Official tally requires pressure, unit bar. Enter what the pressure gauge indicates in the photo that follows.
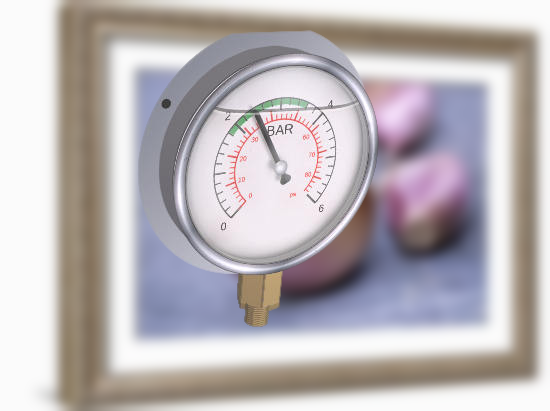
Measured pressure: 2.4 bar
